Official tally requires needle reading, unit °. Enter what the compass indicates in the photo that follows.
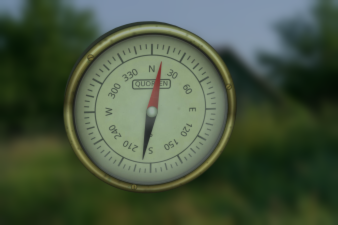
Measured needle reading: 10 °
